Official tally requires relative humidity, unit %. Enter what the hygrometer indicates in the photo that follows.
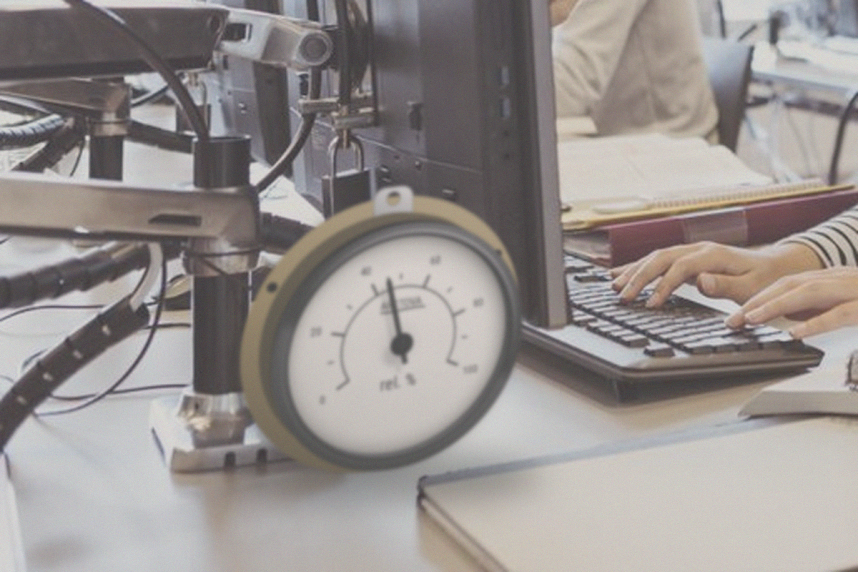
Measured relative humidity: 45 %
